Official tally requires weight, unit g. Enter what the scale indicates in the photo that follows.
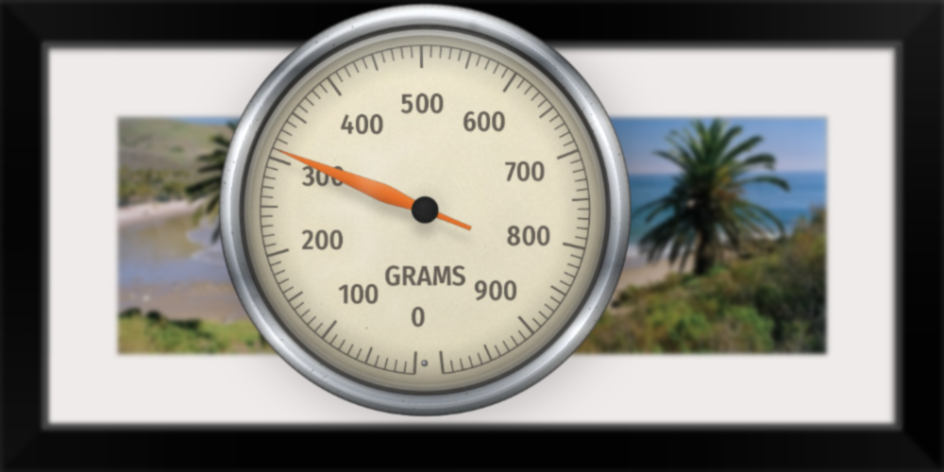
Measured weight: 310 g
